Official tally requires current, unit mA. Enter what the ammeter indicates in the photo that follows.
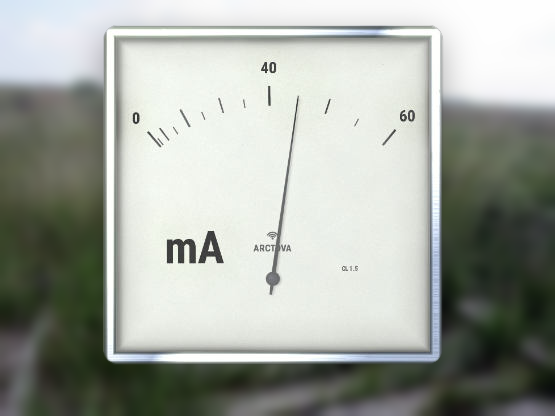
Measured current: 45 mA
